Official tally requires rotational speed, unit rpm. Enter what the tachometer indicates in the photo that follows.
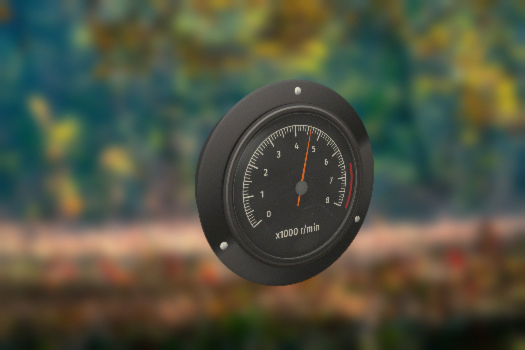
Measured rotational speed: 4500 rpm
